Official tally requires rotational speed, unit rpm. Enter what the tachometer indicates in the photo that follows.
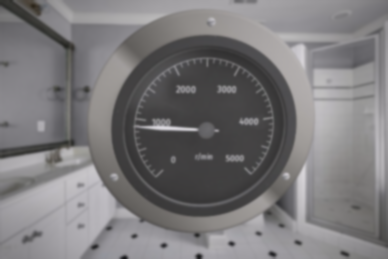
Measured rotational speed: 900 rpm
